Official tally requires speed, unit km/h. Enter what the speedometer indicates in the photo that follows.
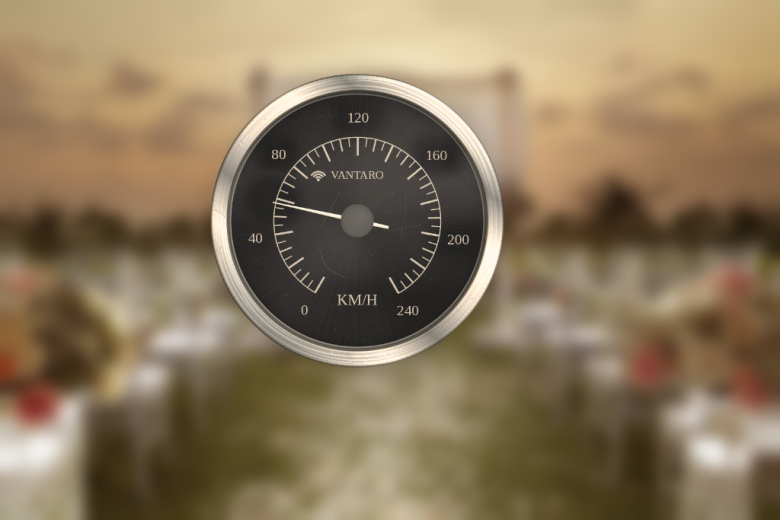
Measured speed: 57.5 km/h
